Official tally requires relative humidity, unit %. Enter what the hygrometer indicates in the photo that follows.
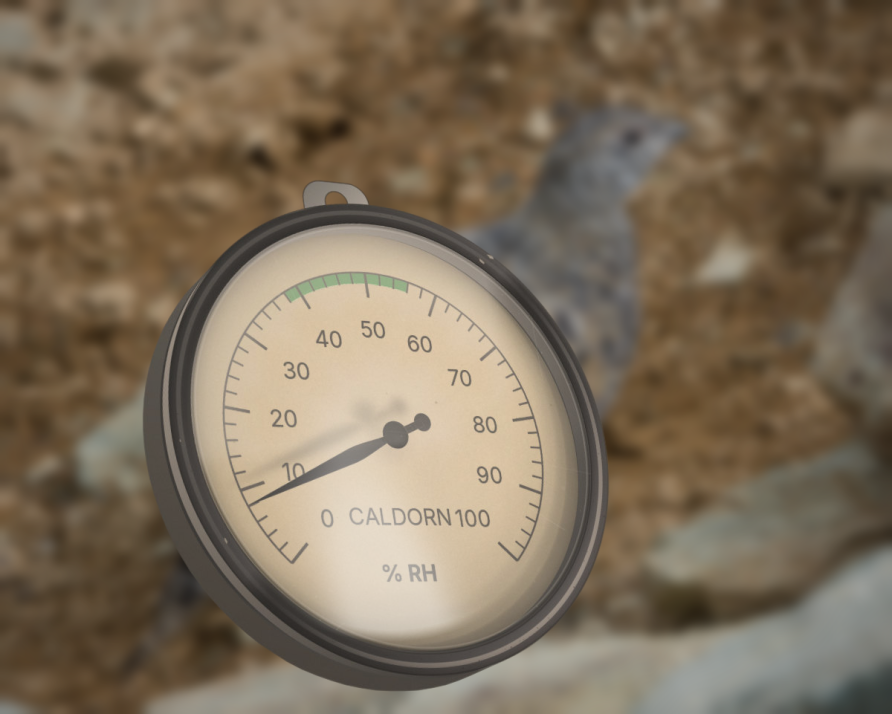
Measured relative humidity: 8 %
